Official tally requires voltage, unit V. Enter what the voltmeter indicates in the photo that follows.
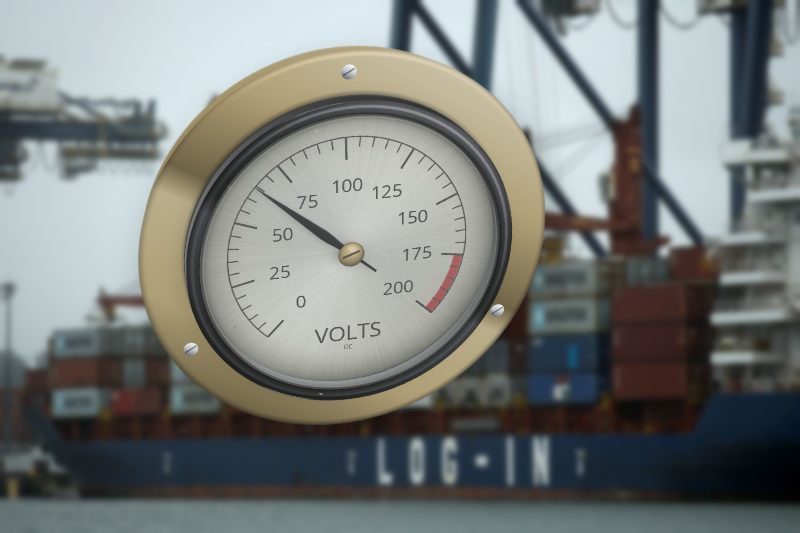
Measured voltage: 65 V
